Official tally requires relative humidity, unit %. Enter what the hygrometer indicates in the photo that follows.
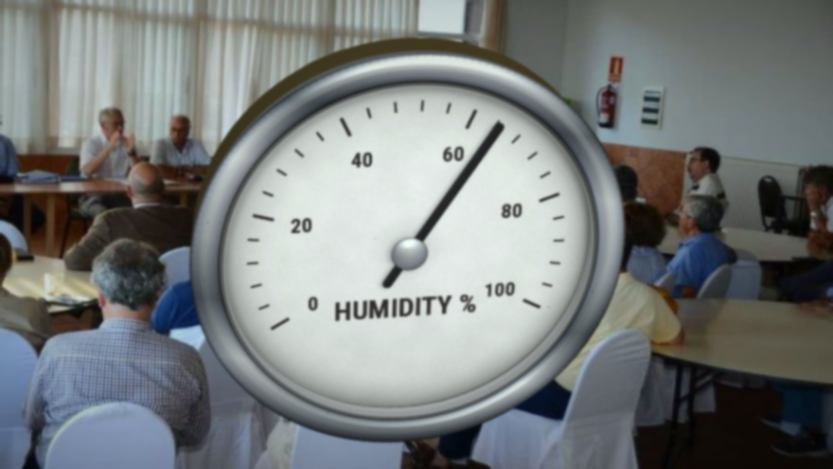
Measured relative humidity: 64 %
